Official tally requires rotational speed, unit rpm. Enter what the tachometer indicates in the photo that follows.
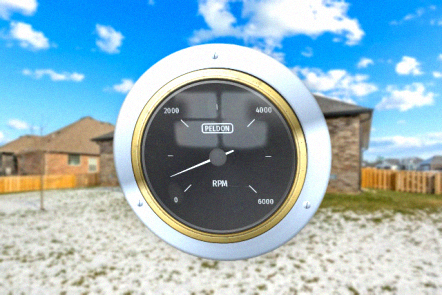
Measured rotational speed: 500 rpm
